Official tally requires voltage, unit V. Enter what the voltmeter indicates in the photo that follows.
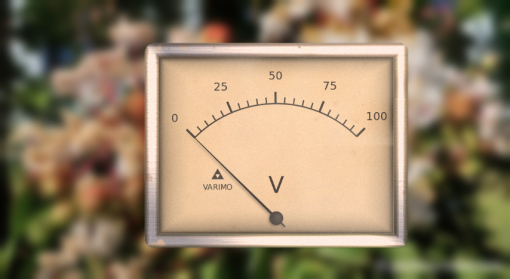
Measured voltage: 0 V
